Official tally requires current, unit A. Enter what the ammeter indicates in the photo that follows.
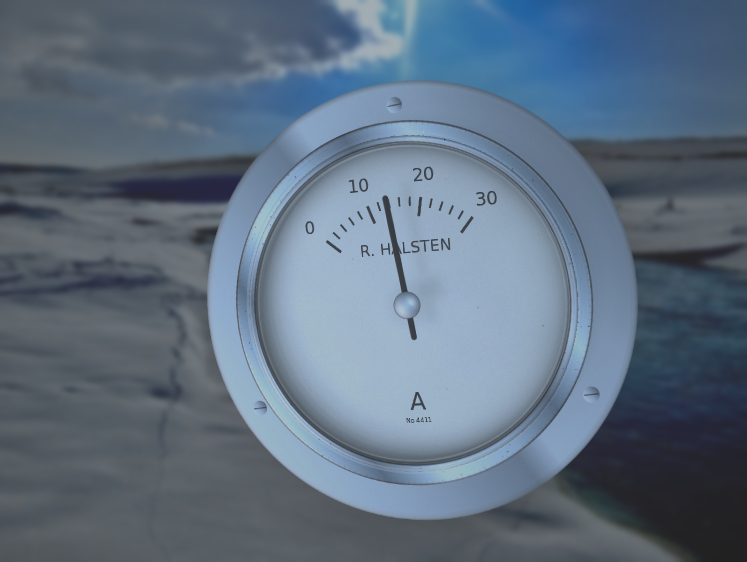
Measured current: 14 A
